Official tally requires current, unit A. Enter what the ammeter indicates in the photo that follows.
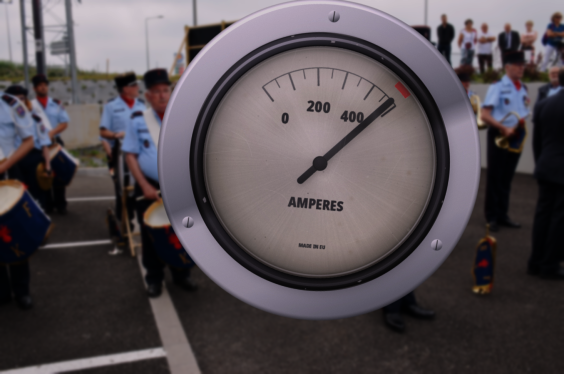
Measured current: 475 A
